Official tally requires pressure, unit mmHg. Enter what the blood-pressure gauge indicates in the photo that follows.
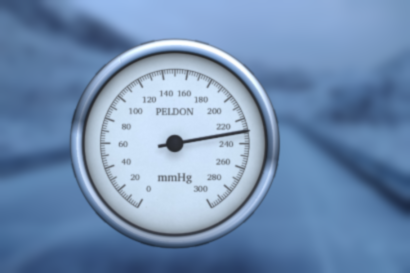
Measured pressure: 230 mmHg
